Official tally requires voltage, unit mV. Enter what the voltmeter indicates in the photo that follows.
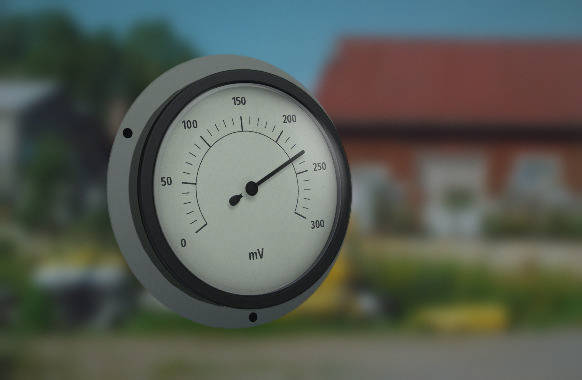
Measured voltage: 230 mV
